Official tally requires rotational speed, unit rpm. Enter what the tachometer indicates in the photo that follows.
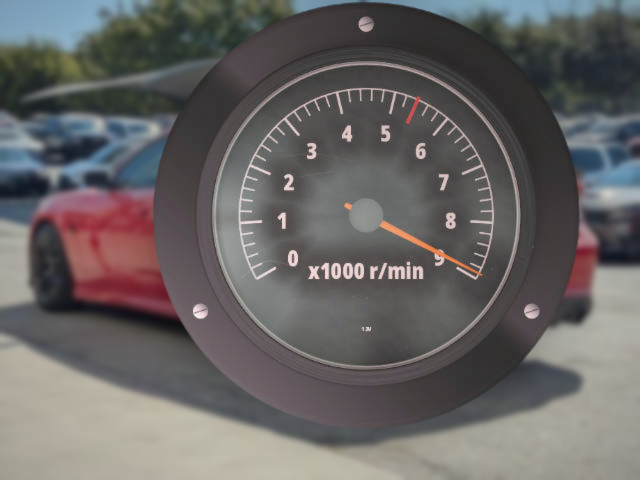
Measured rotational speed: 8900 rpm
